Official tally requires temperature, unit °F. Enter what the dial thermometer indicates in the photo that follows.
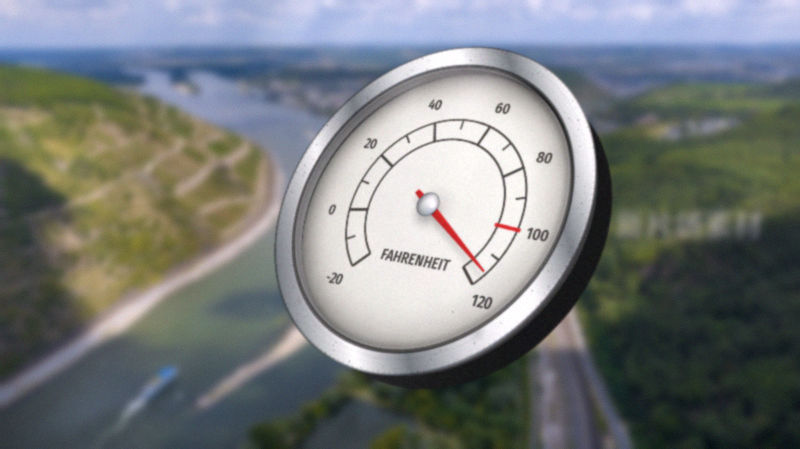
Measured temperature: 115 °F
